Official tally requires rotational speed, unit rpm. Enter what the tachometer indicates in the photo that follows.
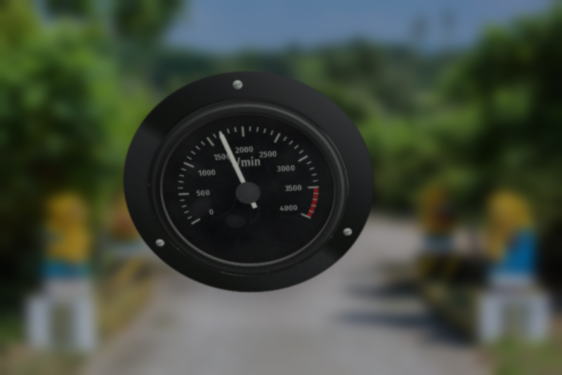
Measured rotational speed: 1700 rpm
